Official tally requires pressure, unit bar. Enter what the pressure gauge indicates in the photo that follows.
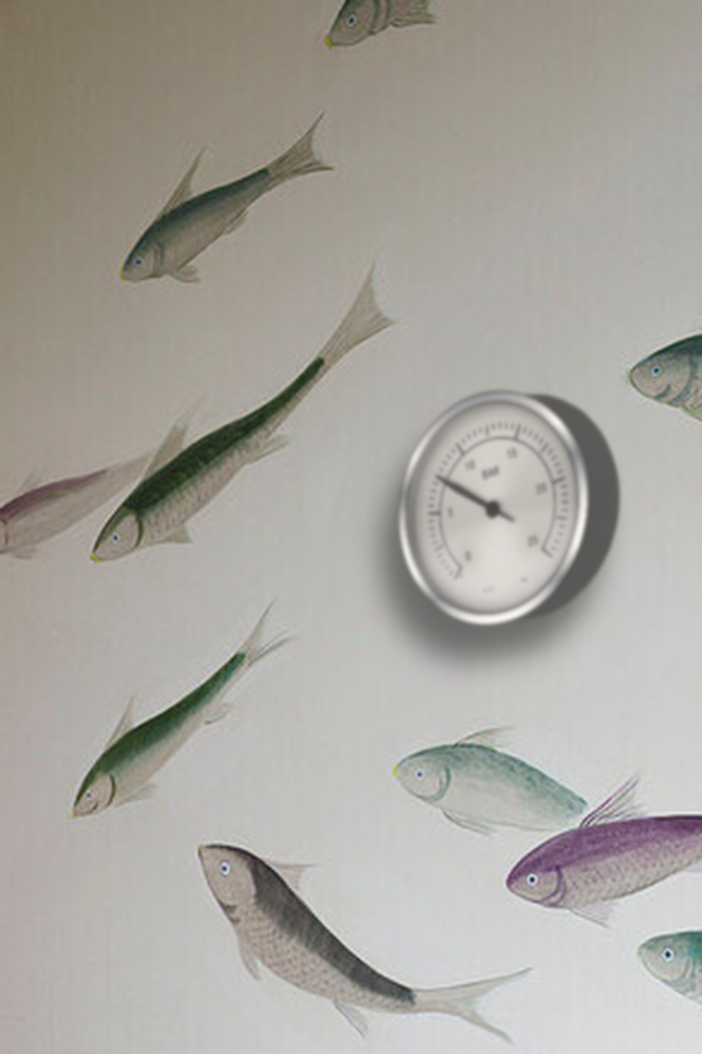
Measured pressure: 7.5 bar
